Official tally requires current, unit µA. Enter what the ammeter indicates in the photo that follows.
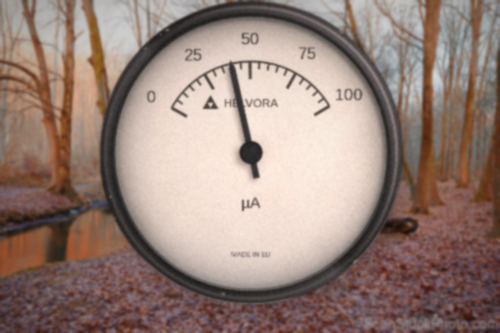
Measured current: 40 µA
